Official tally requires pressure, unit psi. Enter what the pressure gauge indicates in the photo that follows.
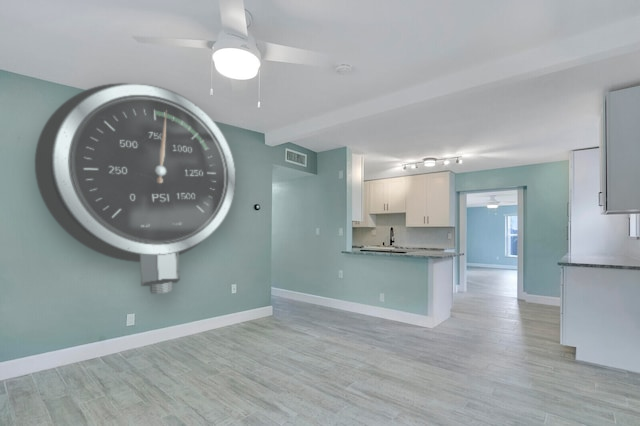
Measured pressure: 800 psi
